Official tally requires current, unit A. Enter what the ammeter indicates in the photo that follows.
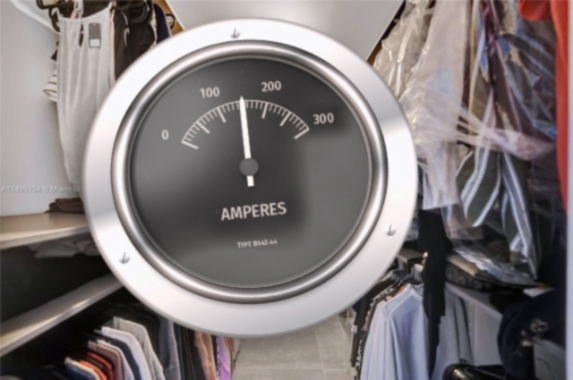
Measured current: 150 A
